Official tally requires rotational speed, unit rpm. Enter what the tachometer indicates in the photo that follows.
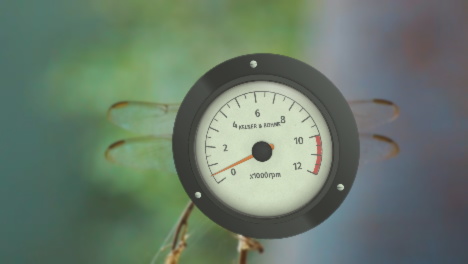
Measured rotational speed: 500 rpm
